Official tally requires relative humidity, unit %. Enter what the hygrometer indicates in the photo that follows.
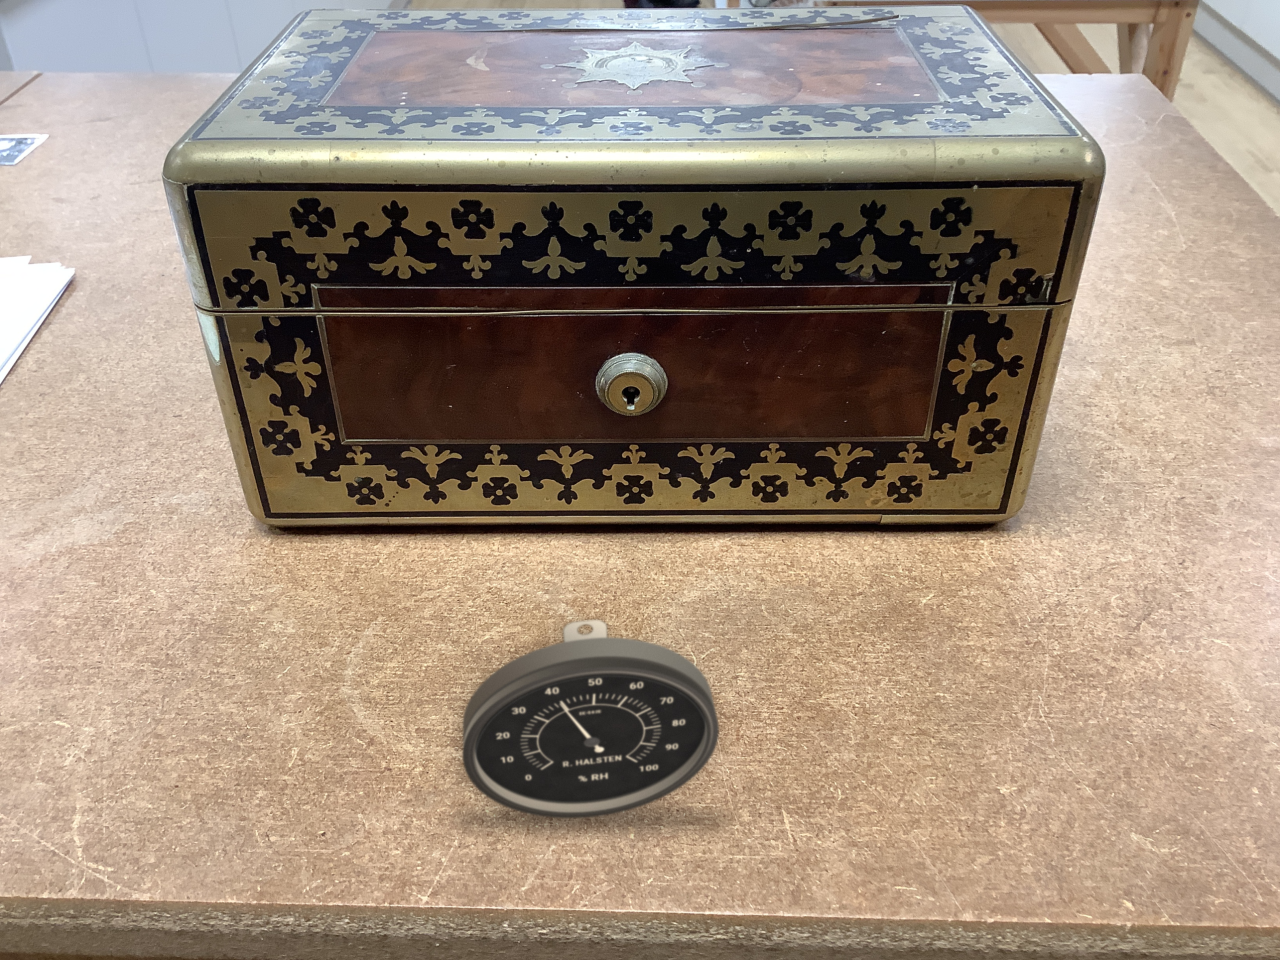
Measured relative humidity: 40 %
